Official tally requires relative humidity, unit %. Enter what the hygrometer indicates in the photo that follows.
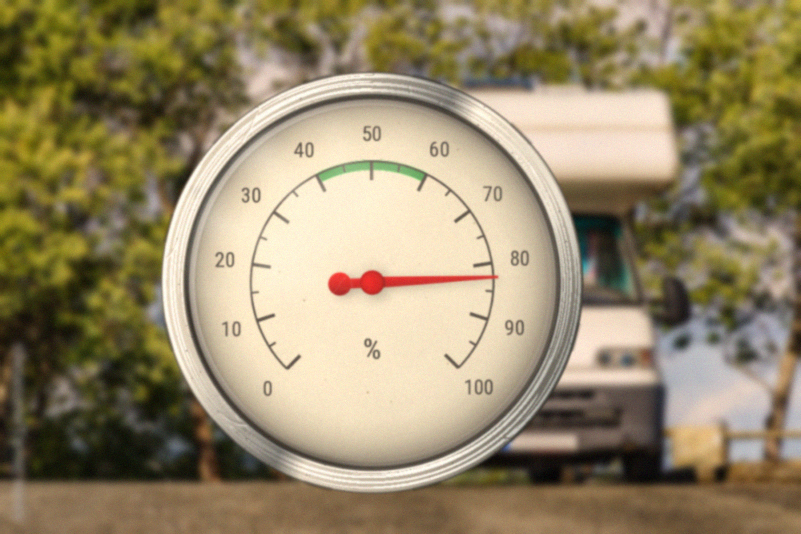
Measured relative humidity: 82.5 %
